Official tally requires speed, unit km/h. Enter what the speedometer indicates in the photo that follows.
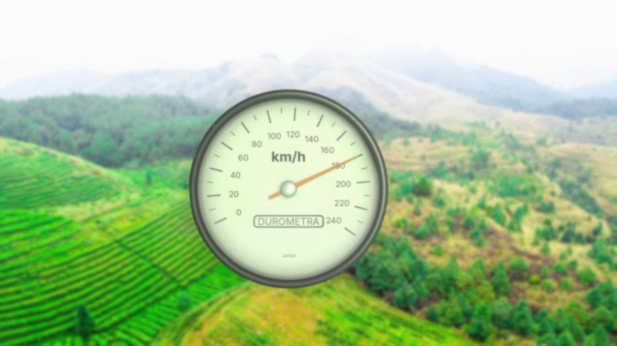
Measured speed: 180 km/h
